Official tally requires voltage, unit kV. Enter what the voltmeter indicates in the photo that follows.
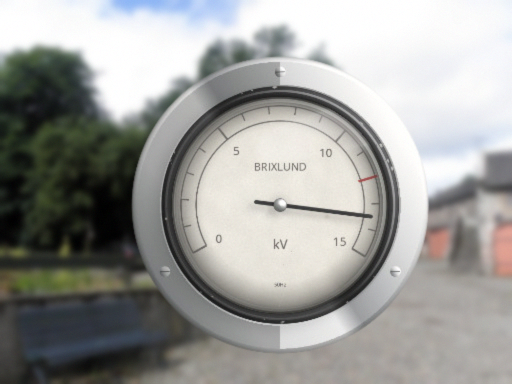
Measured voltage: 13.5 kV
